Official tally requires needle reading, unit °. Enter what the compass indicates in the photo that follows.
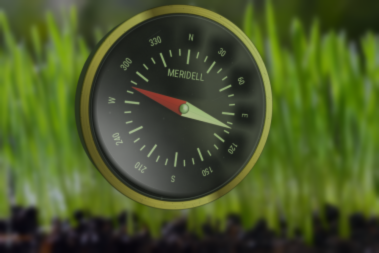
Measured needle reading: 285 °
